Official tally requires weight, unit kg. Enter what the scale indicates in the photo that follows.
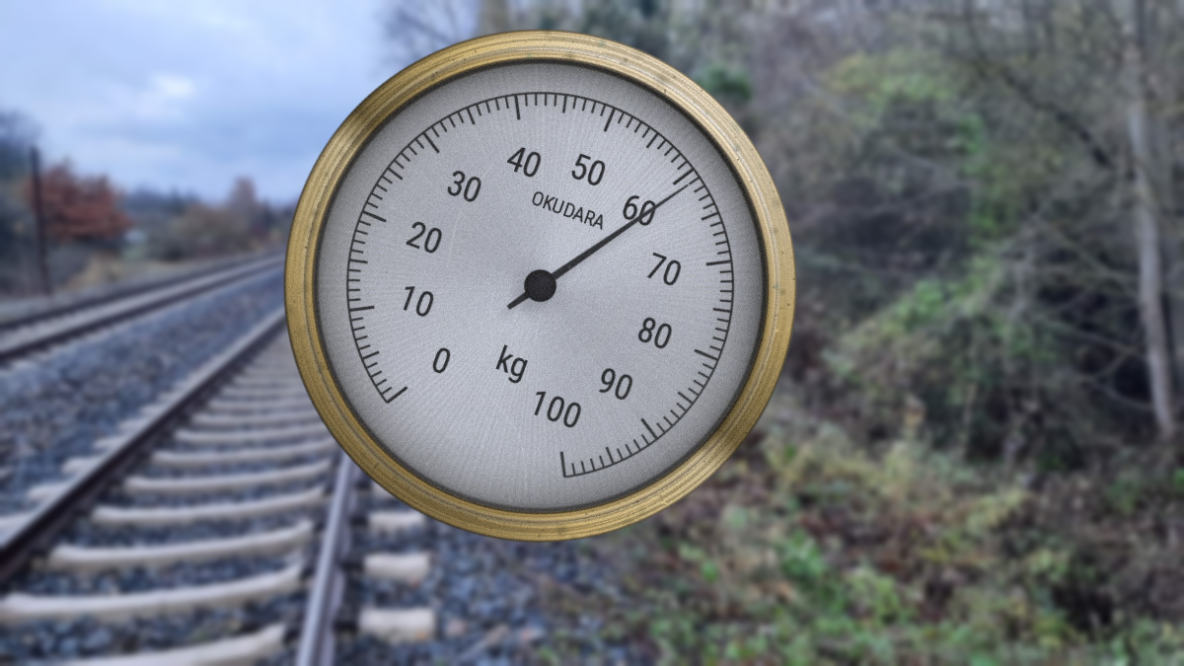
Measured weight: 61 kg
